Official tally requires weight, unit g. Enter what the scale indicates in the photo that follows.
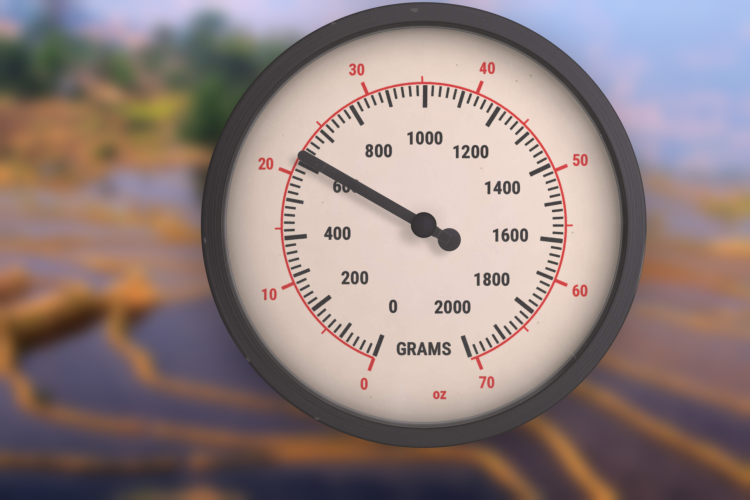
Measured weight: 620 g
